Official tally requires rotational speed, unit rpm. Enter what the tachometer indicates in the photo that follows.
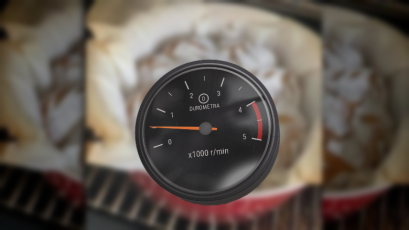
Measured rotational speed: 500 rpm
